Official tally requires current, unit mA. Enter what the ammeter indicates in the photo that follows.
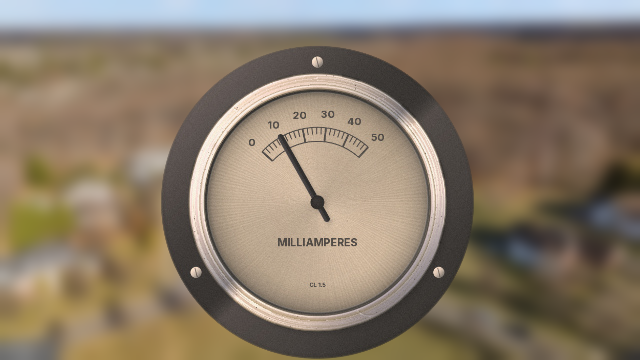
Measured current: 10 mA
